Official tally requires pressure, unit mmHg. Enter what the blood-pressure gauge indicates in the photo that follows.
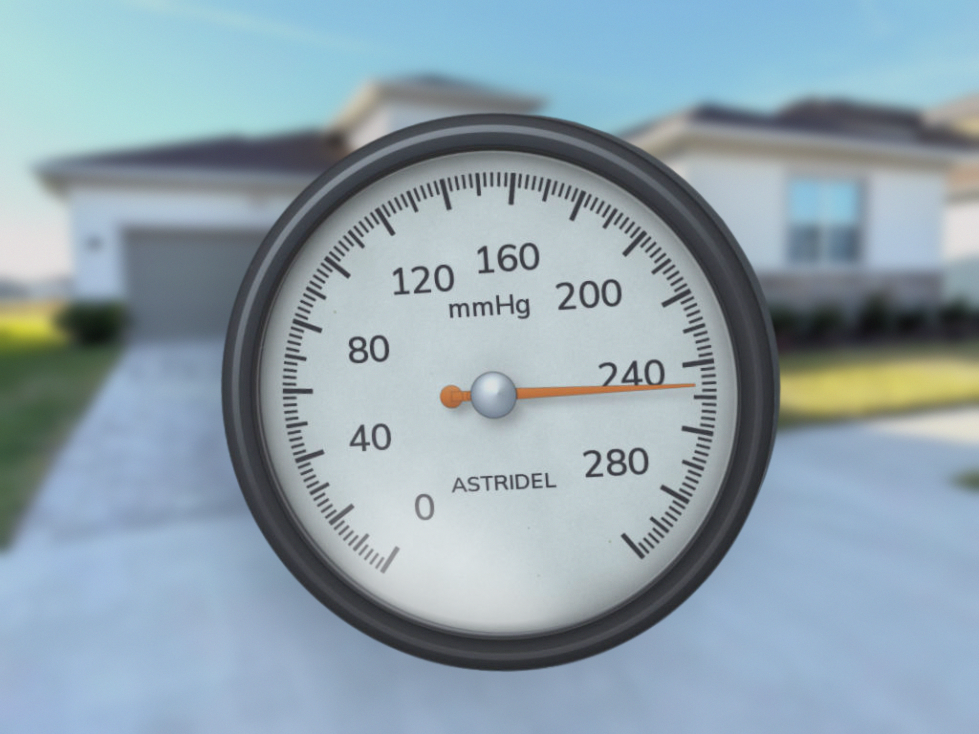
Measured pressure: 246 mmHg
